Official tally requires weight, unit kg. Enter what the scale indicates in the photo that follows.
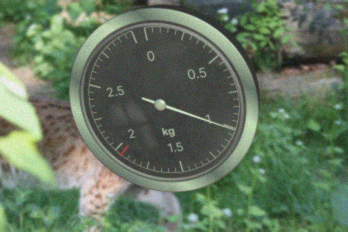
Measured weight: 1 kg
